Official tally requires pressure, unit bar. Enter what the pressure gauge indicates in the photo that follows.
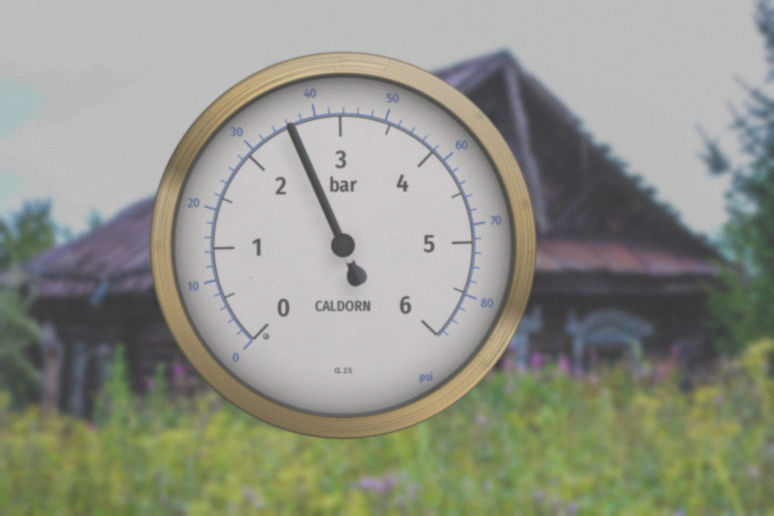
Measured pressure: 2.5 bar
